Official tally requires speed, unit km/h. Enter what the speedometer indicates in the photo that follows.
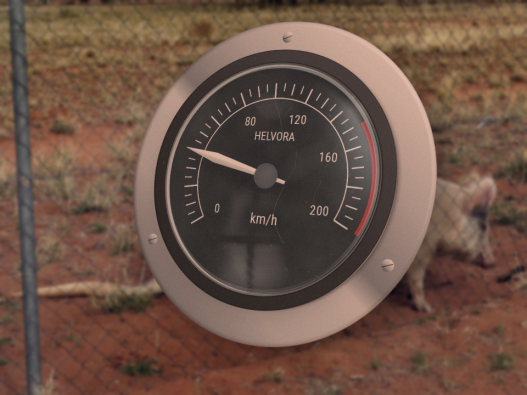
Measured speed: 40 km/h
